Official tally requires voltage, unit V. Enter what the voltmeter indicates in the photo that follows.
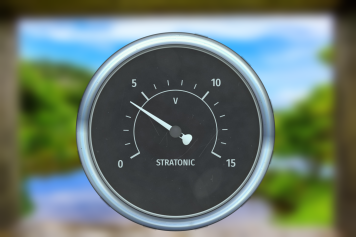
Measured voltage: 4 V
